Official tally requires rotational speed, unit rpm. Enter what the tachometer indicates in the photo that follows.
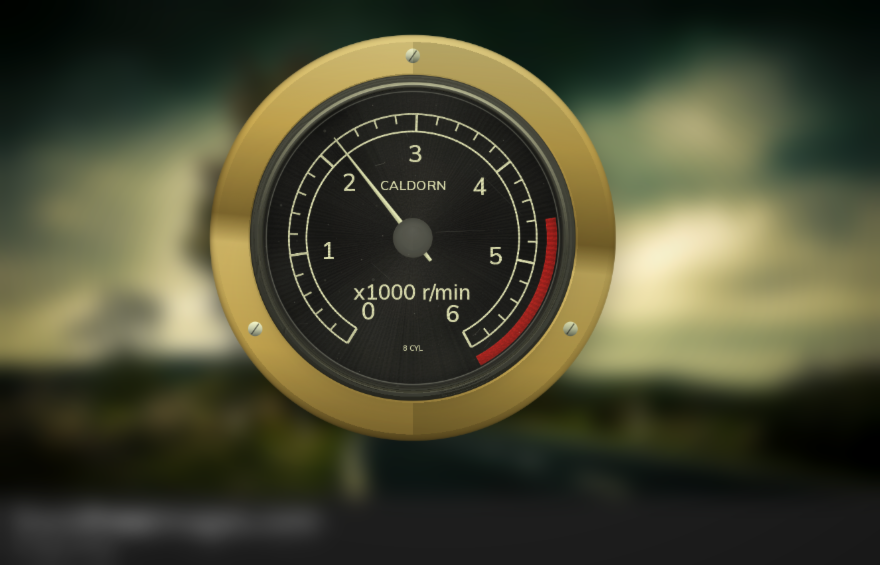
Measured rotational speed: 2200 rpm
